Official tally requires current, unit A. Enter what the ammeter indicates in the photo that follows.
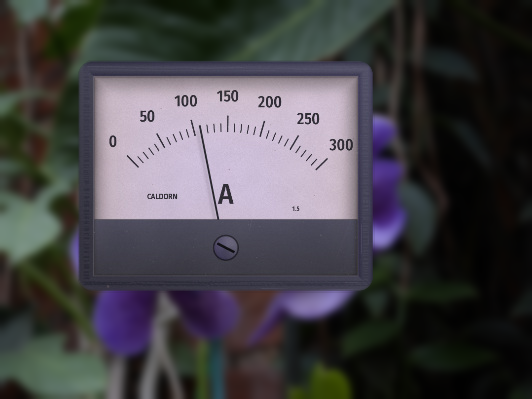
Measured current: 110 A
